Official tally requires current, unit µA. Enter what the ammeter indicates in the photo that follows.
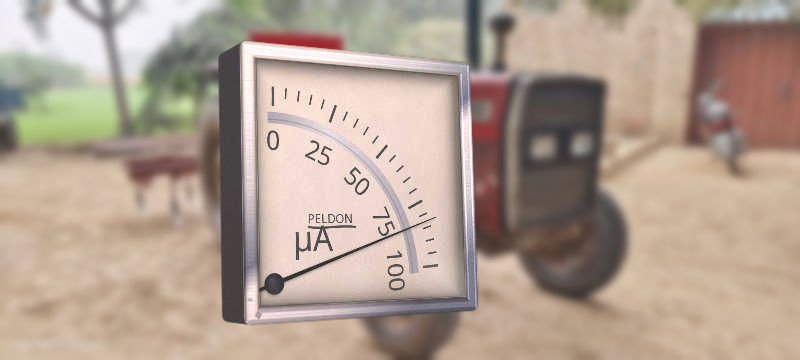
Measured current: 82.5 µA
